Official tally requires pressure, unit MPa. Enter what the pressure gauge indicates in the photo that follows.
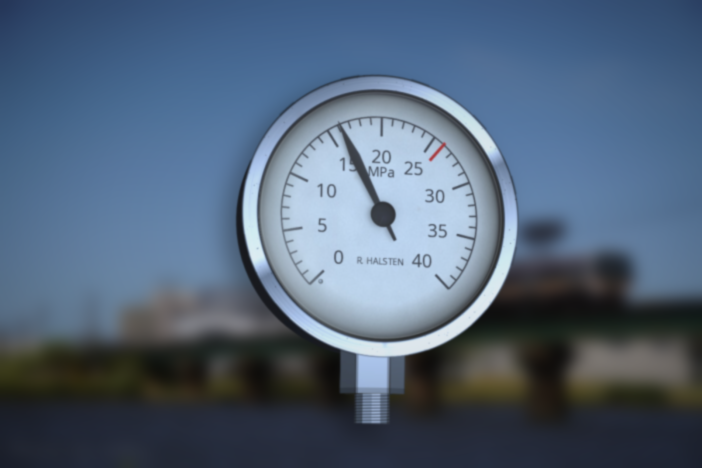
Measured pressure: 16 MPa
